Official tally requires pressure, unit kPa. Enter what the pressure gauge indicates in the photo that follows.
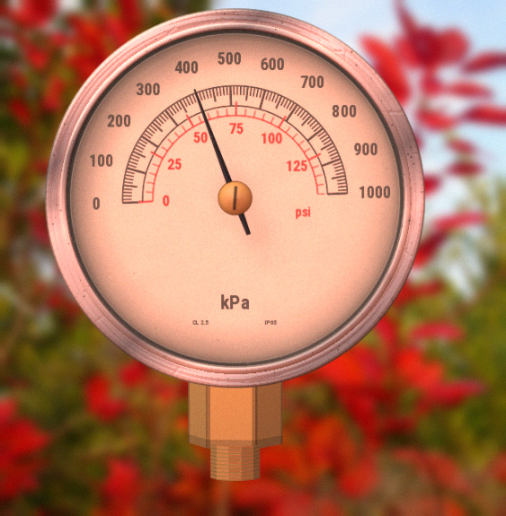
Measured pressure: 400 kPa
